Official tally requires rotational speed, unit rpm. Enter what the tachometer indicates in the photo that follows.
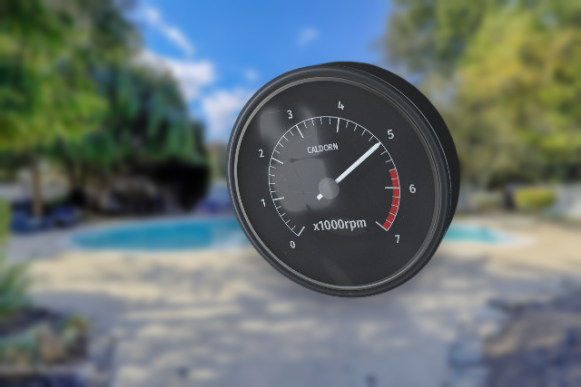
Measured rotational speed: 5000 rpm
